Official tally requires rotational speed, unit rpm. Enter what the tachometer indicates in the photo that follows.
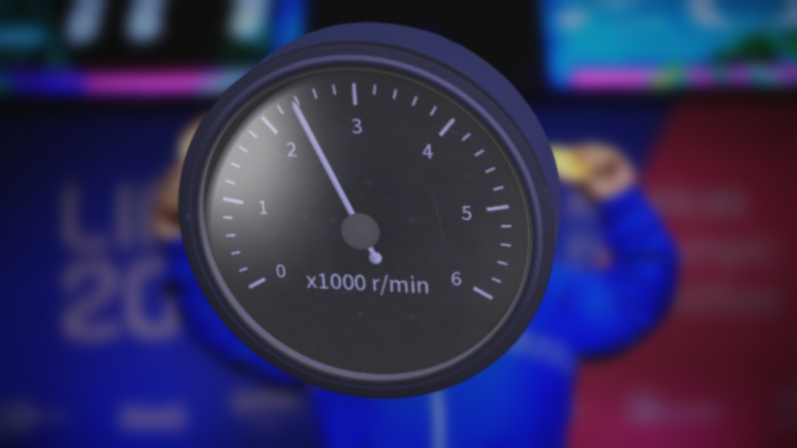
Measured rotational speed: 2400 rpm
